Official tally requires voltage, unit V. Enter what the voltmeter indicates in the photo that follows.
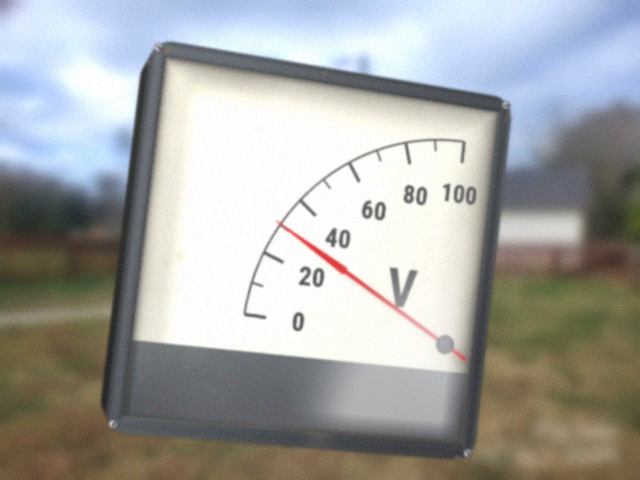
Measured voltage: 30 V
